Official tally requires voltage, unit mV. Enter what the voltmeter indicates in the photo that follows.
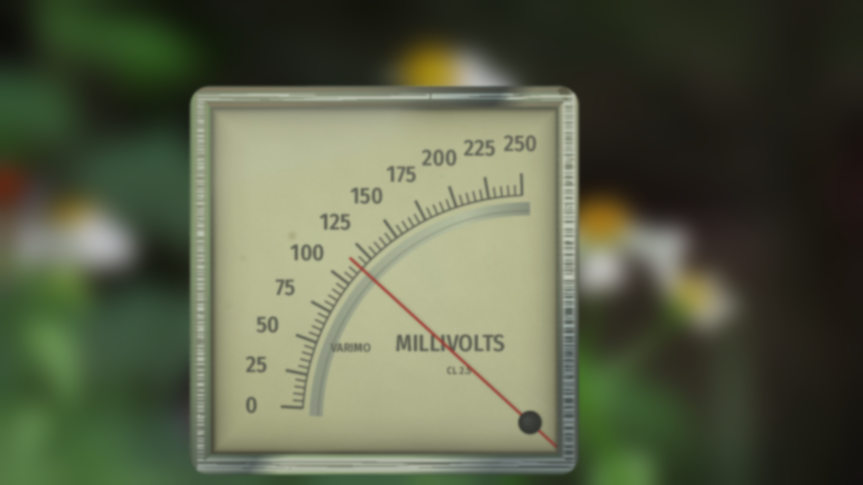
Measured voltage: 115 mV
